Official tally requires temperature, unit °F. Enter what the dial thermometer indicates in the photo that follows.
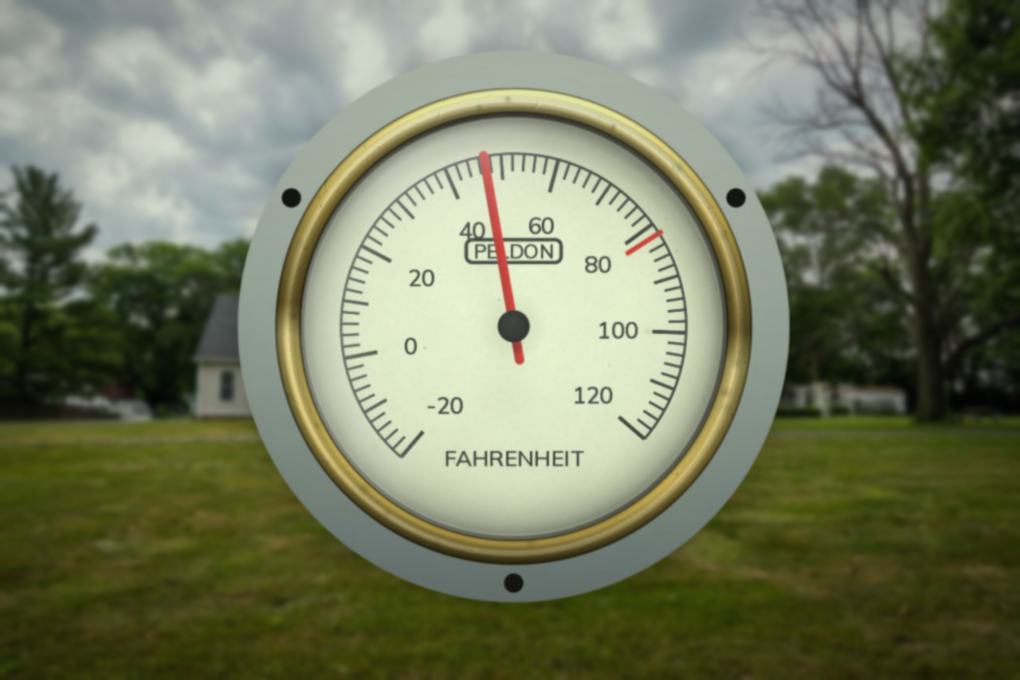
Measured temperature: 47 °F
